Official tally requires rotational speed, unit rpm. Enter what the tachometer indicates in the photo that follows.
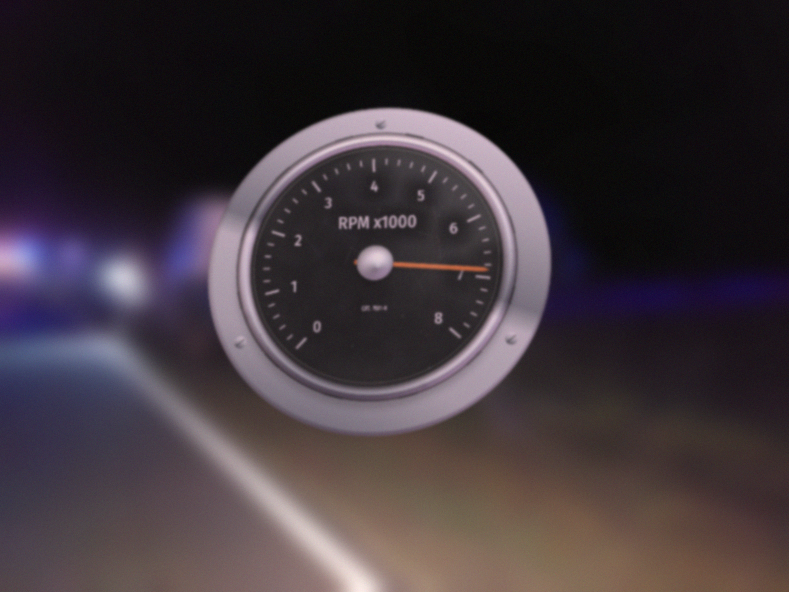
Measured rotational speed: 6900 rpm
